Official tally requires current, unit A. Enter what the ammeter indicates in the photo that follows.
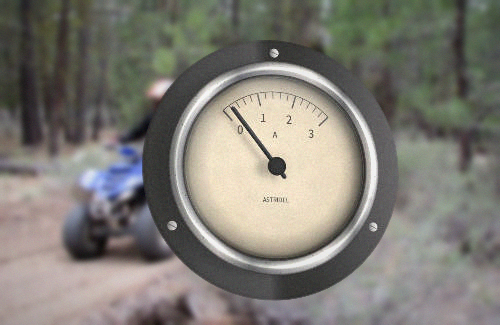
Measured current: 0.2 A
